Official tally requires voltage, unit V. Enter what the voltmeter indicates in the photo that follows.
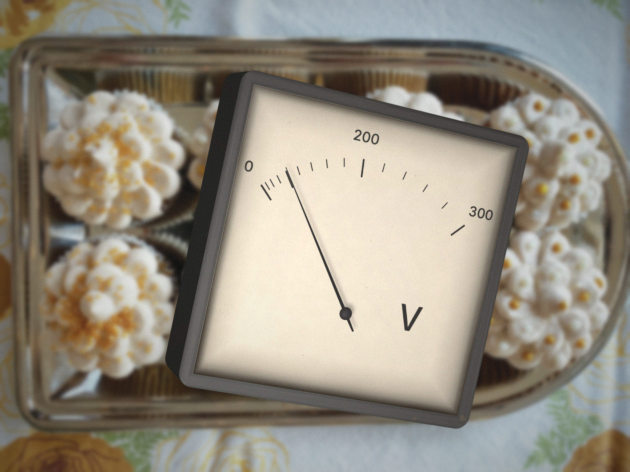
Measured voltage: 100 V
